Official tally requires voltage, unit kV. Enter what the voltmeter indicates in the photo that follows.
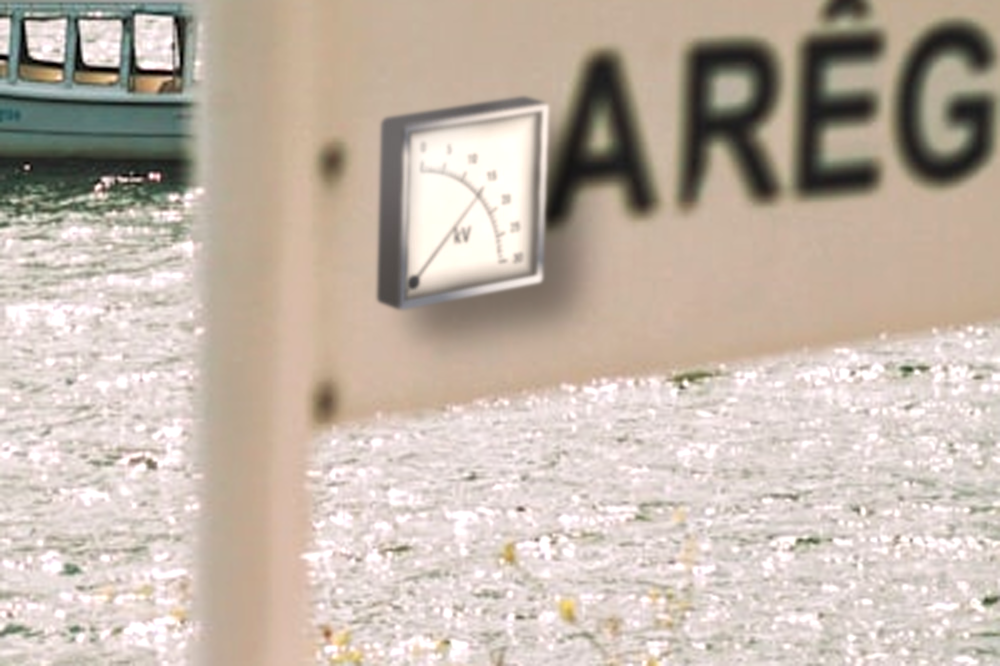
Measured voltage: 15 kV
